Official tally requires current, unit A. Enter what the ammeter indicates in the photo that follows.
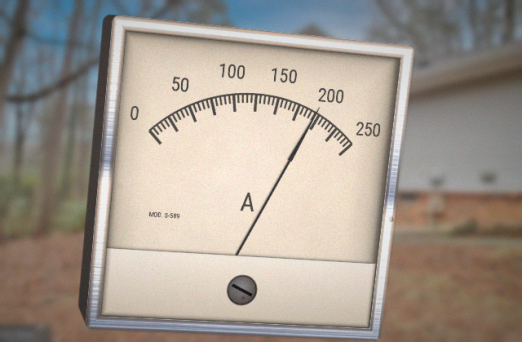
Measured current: 195 A
